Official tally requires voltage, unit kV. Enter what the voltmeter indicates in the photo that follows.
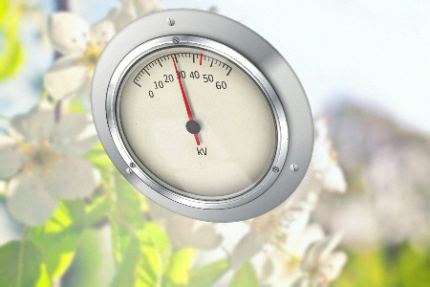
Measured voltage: 30 kV
